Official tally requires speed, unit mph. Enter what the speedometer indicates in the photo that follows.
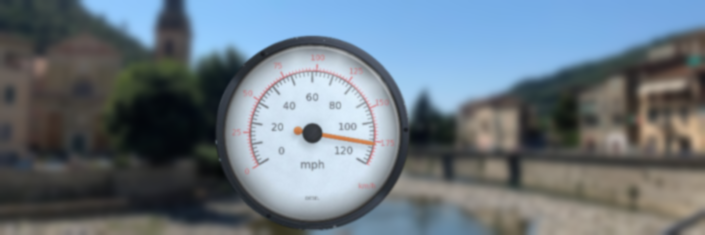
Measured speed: 110 mph
